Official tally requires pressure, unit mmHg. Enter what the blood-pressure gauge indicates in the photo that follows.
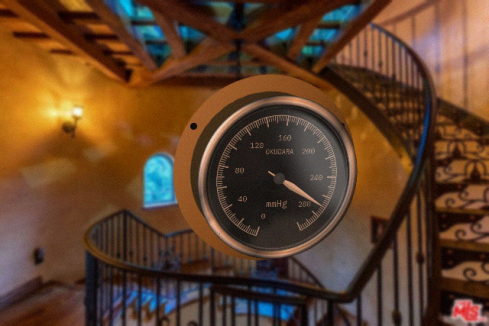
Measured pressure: 270 mmHg
